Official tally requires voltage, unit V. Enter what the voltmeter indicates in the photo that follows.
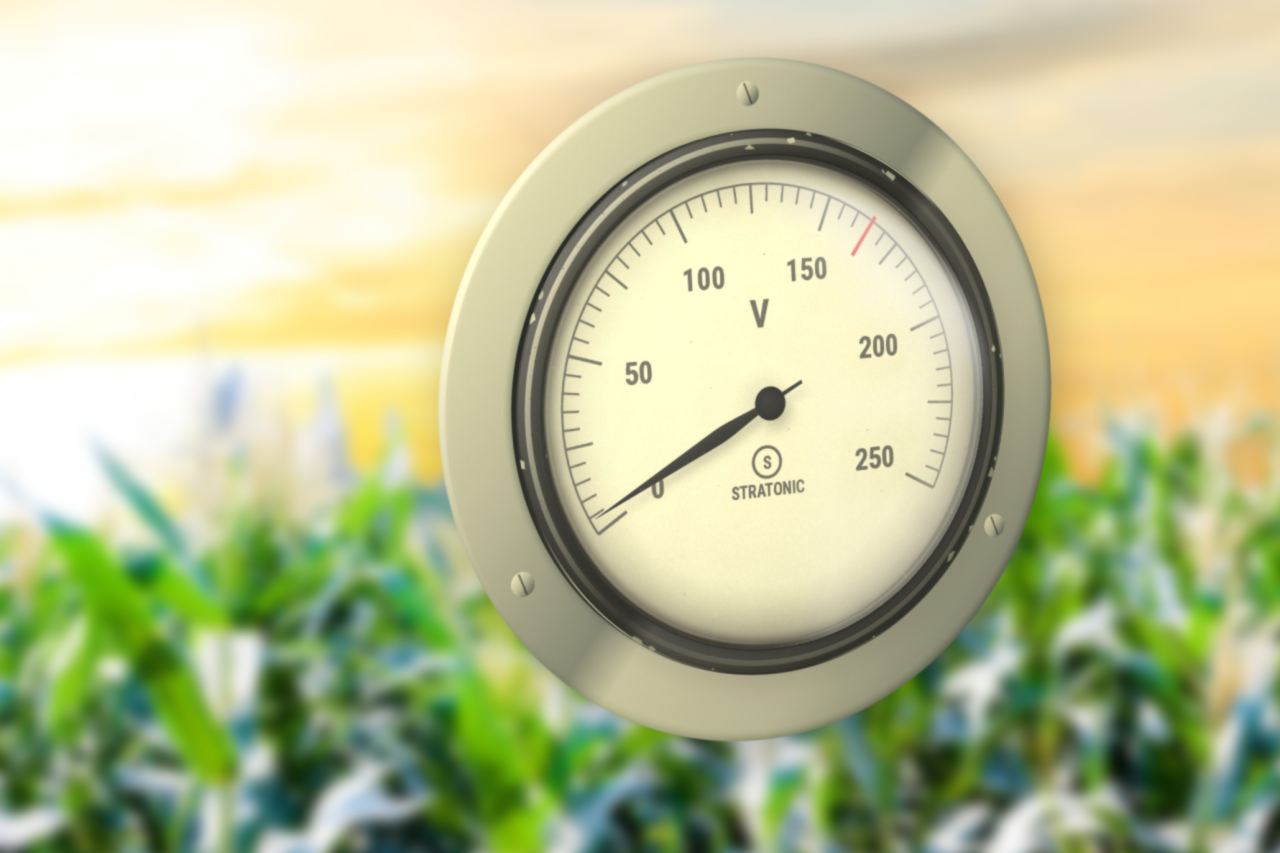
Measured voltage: 5 V
